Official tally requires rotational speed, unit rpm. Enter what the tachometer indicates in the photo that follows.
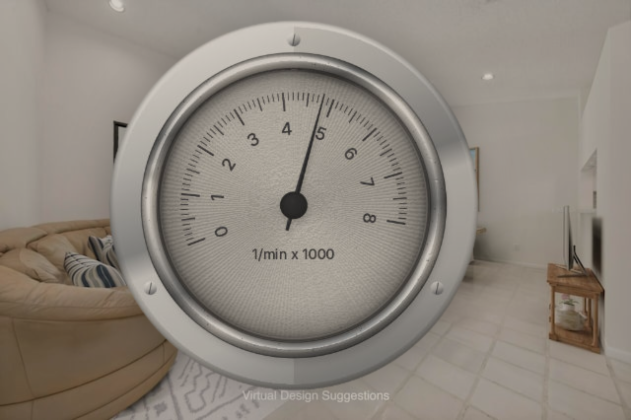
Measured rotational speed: 4800 rpm
